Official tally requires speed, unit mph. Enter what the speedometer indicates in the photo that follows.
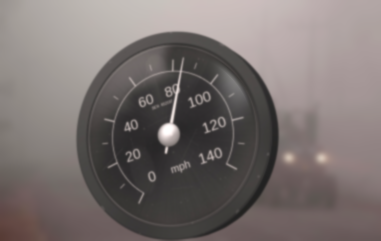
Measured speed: 85 mph
